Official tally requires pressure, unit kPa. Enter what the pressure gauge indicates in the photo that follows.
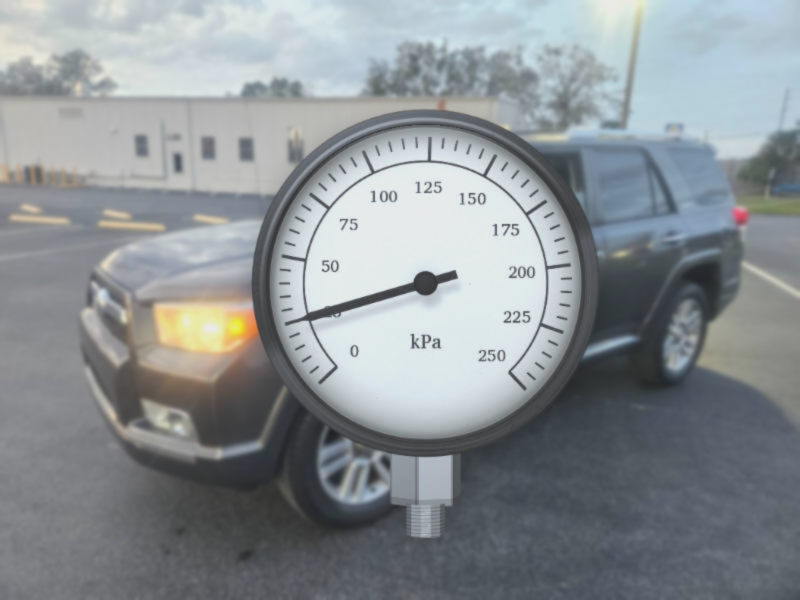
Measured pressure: 25 kPa
